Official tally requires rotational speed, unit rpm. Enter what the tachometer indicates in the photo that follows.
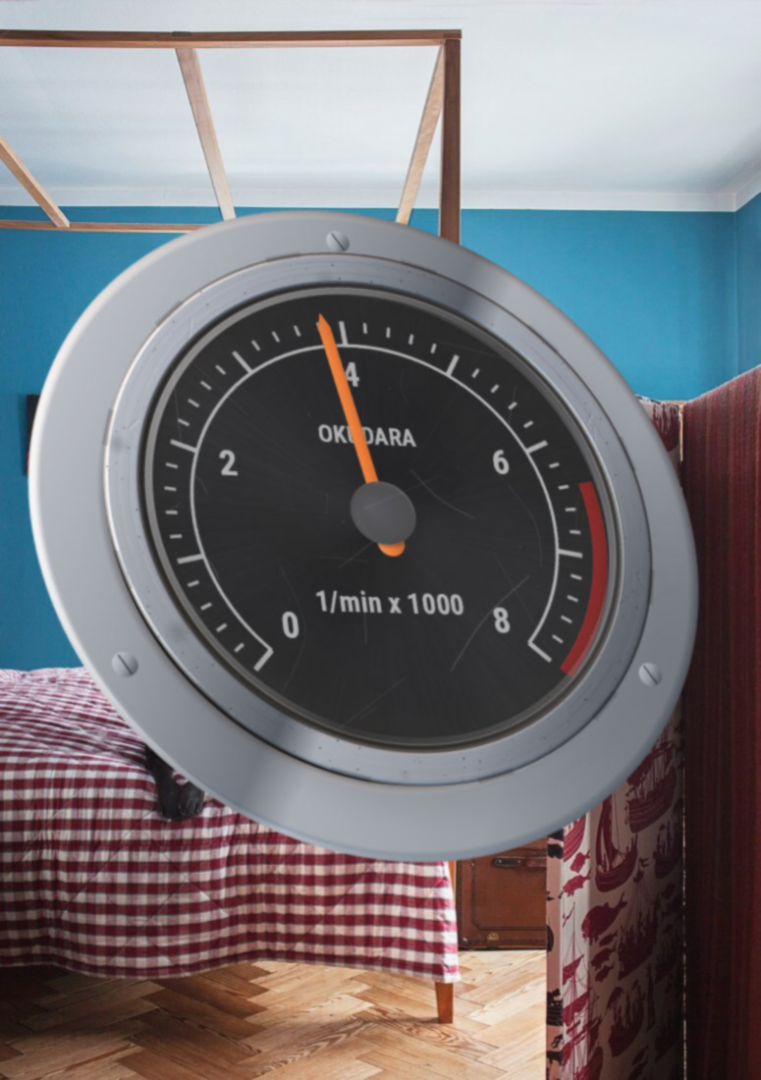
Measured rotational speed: 3800 rpm
